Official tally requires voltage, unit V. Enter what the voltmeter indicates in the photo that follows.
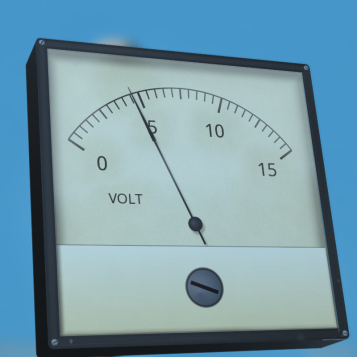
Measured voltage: 4.5 V
